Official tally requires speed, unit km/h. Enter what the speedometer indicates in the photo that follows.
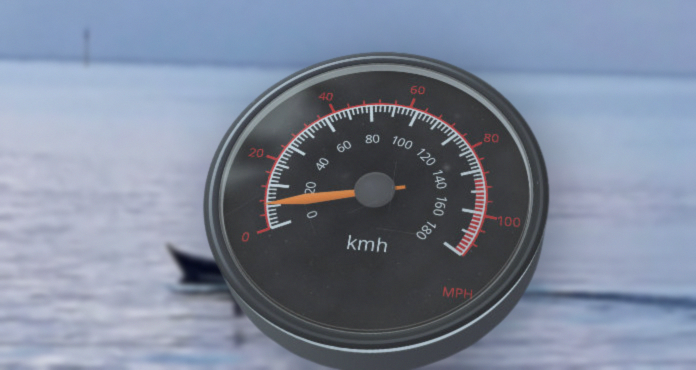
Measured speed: 10 km/h
